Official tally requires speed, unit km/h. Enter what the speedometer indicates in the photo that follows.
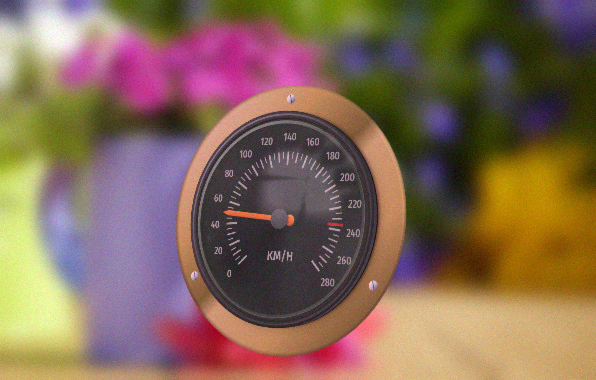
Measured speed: 50 km/h
